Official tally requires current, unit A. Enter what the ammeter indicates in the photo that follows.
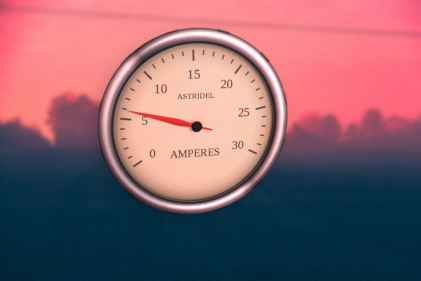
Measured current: 6 A
